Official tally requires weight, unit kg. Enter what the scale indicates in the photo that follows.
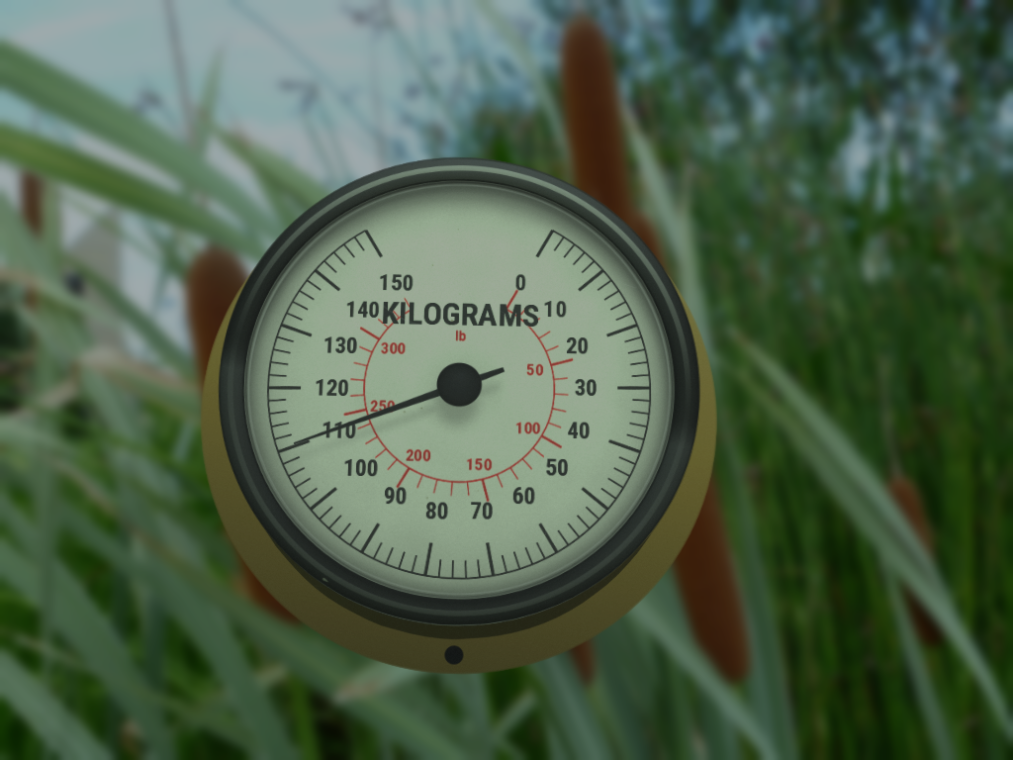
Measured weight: 110 kg
